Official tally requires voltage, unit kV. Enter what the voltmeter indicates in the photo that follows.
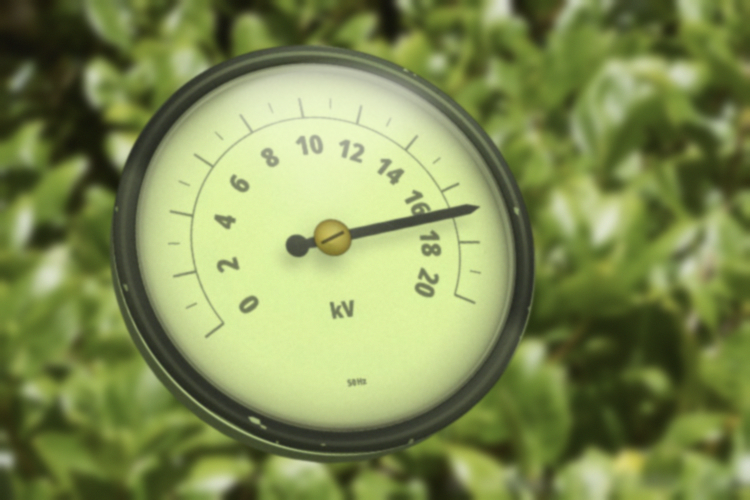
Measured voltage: 17 kV
